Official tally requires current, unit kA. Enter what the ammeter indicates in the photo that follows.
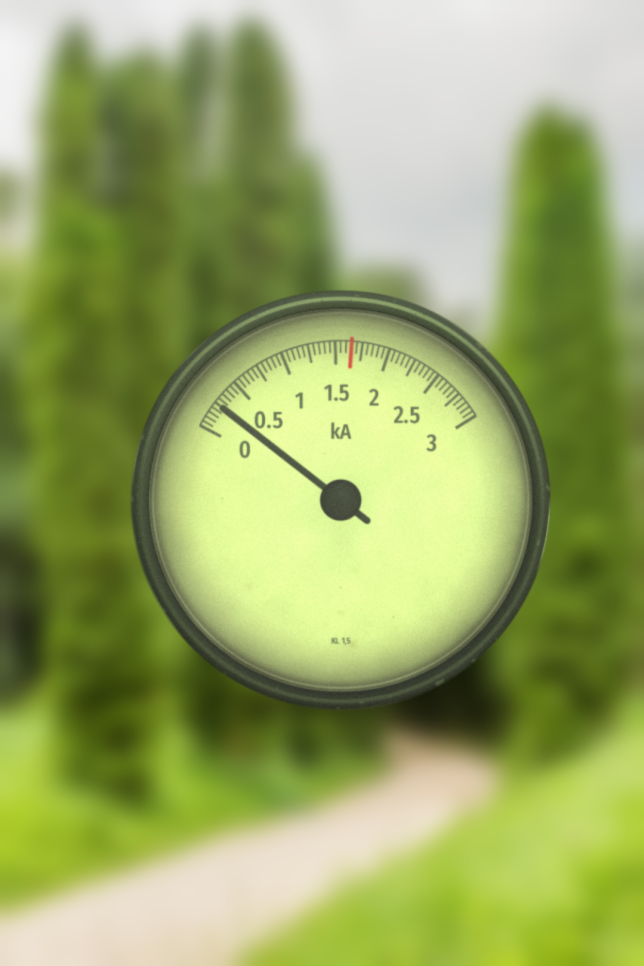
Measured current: 0.25 kA
